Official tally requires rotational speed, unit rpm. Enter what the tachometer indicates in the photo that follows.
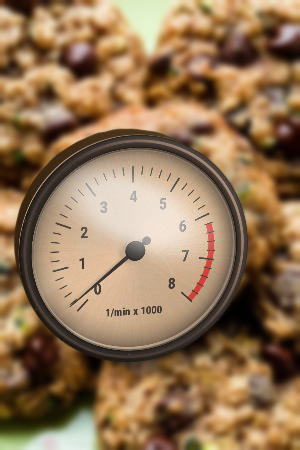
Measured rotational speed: 200 rpm
